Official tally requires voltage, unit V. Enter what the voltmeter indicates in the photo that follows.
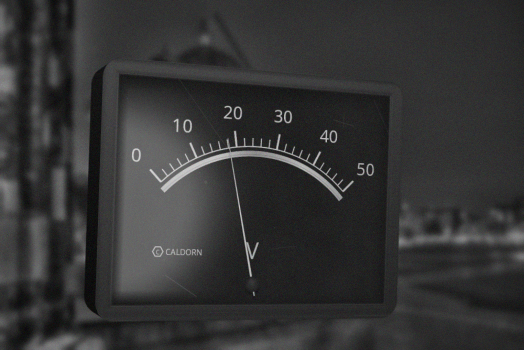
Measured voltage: 18 V
